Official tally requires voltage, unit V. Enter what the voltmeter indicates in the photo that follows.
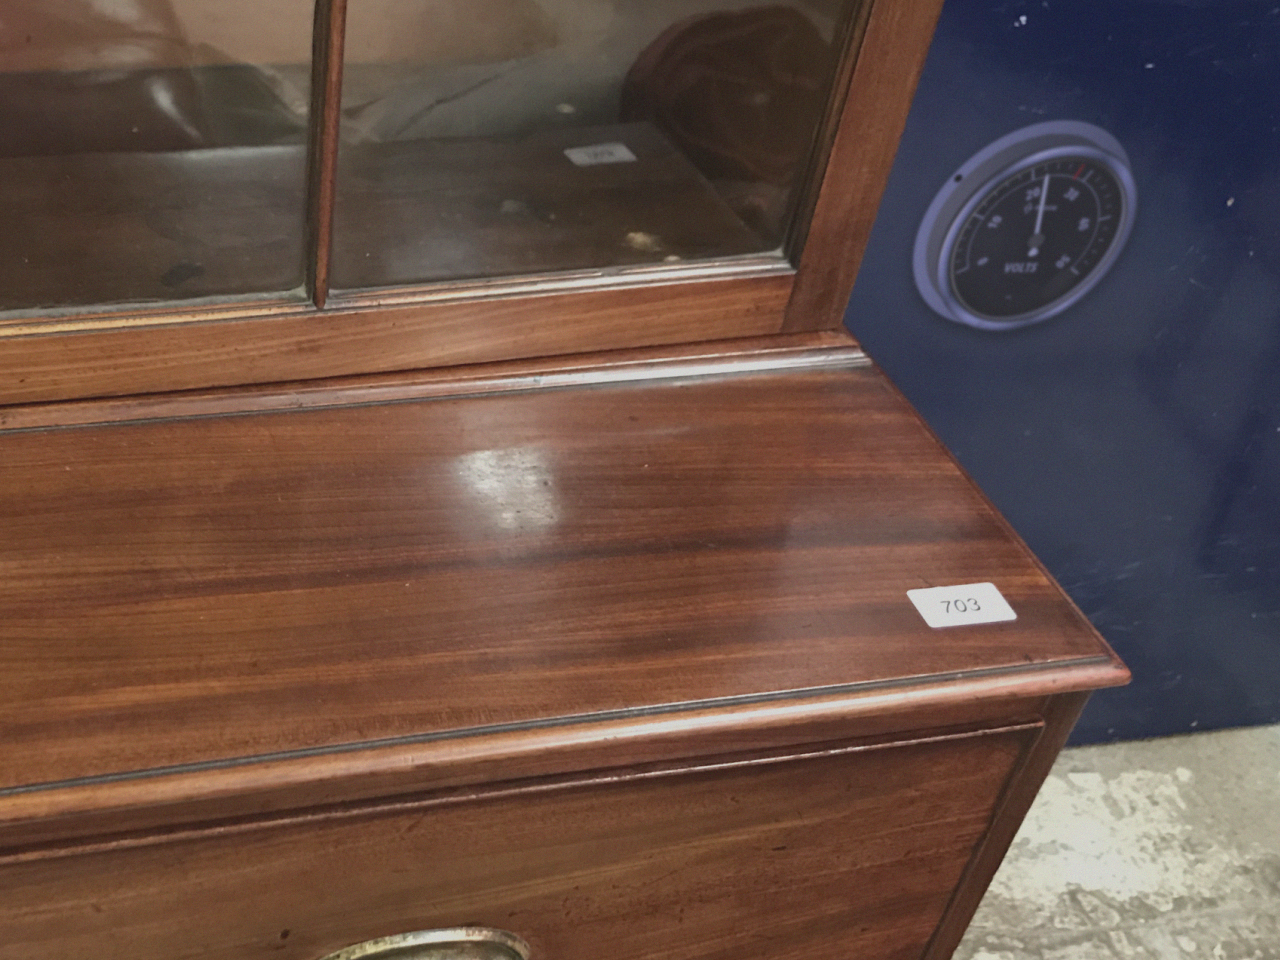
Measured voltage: 22 V
